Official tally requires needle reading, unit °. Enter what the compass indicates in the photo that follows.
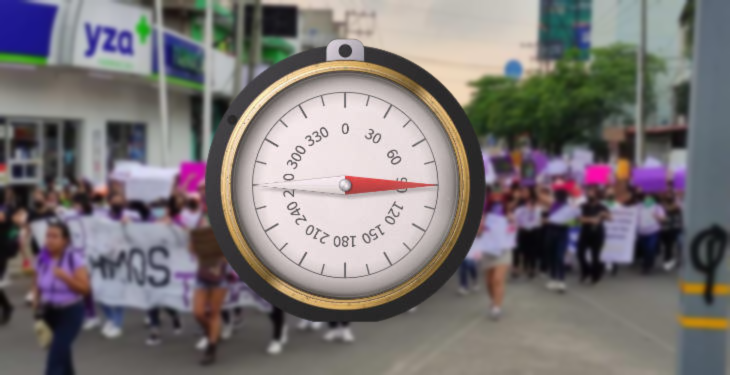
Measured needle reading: 90 °
